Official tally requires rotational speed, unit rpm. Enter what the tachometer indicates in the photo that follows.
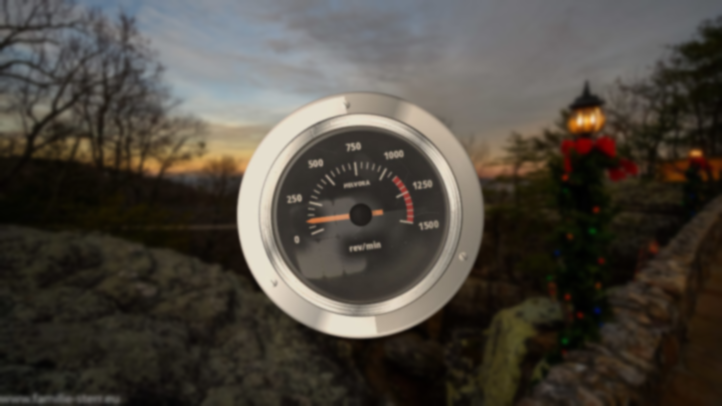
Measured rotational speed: 100 rpm
